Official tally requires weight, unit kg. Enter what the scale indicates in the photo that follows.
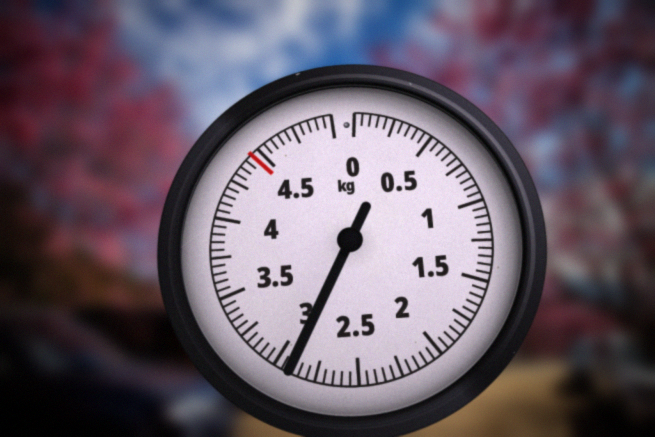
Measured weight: 2.9 kg
